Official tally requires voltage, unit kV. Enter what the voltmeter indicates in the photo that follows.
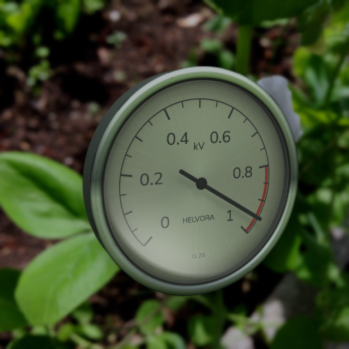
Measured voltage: 0.95 kV
